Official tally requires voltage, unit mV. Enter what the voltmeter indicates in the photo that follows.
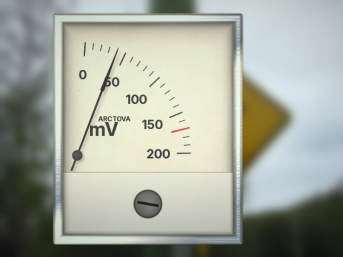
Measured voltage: 40 mV
